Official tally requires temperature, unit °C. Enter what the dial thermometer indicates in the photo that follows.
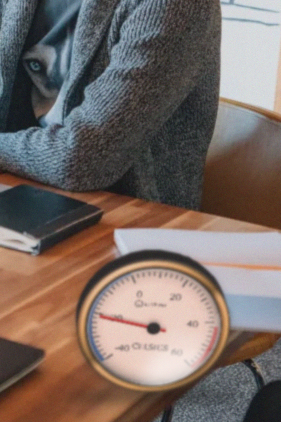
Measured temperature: -20 °C
